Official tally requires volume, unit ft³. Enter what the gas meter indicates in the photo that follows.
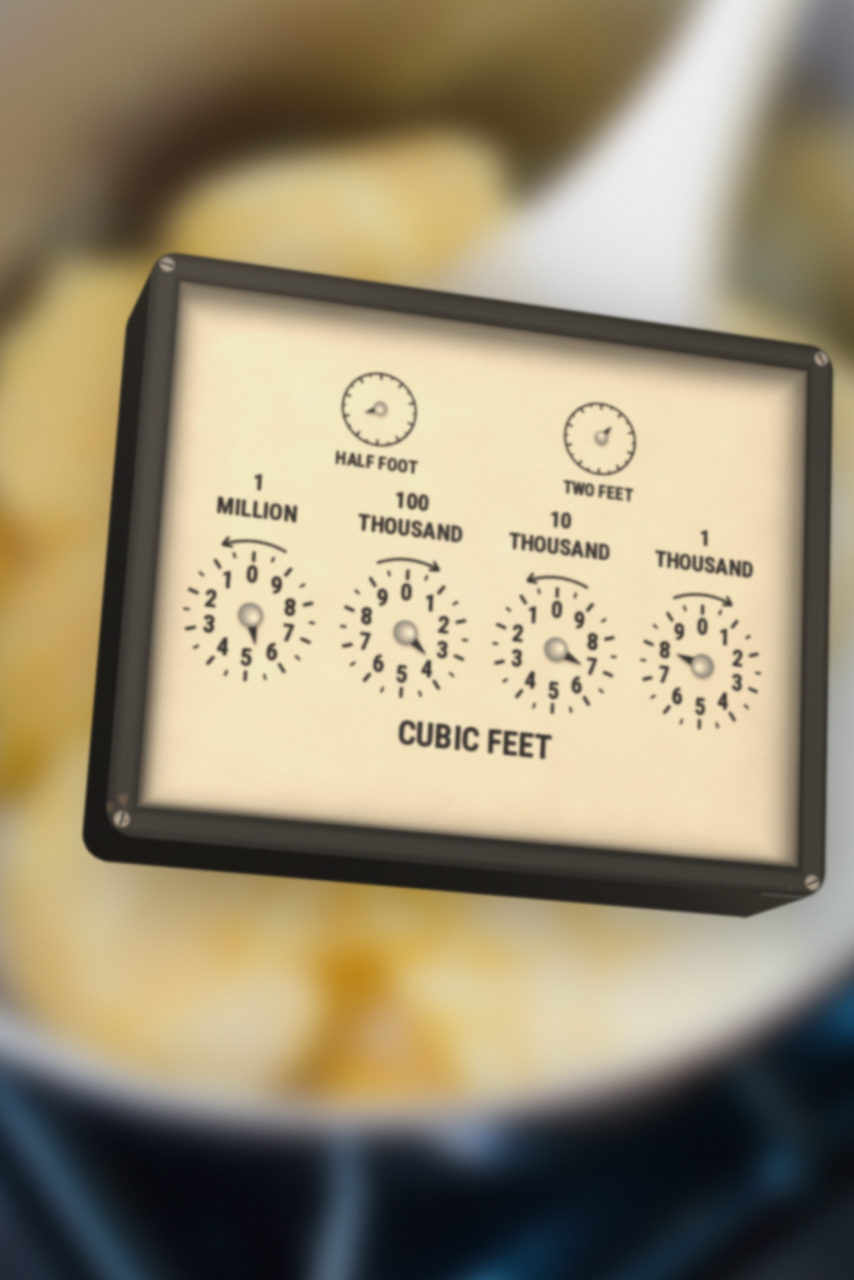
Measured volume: 536800 ft³
